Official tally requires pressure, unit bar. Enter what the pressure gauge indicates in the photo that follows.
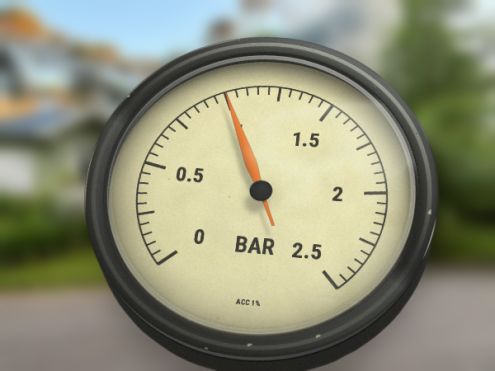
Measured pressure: 1 bar
